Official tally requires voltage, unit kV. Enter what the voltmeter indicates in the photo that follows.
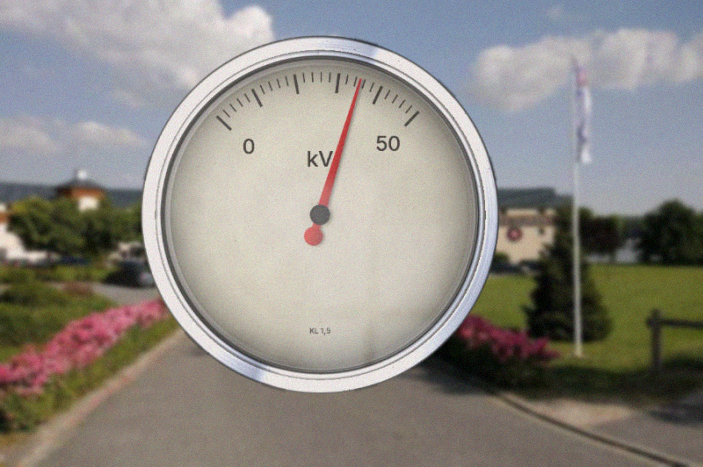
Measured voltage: 35 kV
